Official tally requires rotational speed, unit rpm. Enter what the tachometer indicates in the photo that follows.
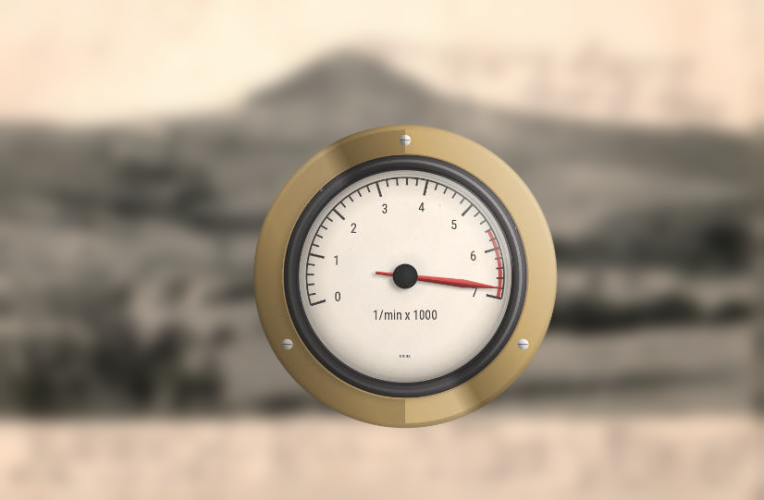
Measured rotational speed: 6800 rpm
